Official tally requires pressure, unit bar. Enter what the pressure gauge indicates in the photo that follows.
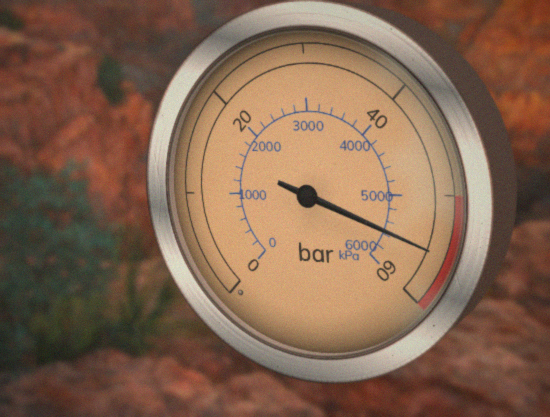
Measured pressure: 55 bar
